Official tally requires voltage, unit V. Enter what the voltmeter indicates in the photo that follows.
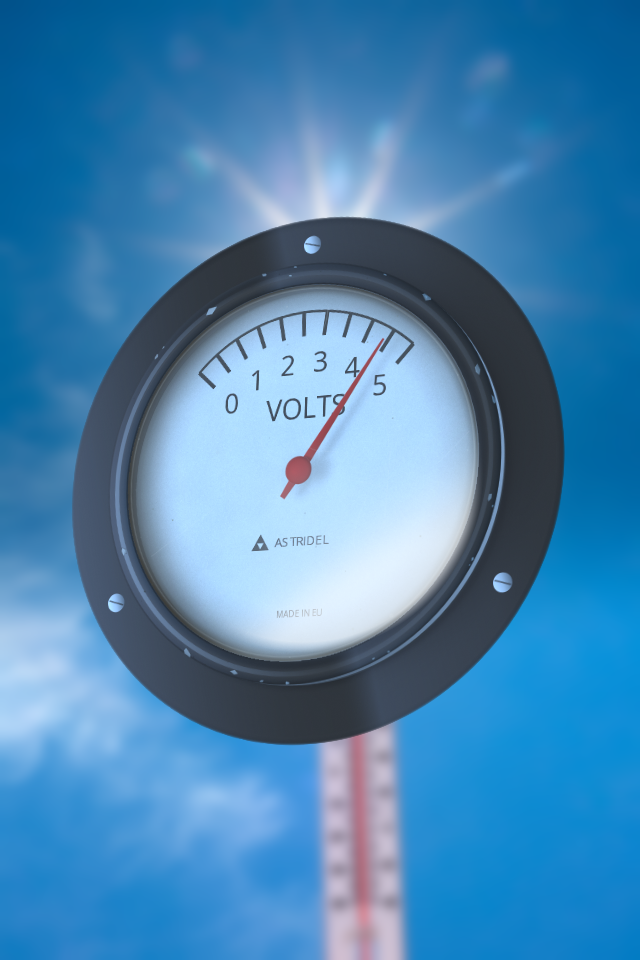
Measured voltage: 4.5 V
